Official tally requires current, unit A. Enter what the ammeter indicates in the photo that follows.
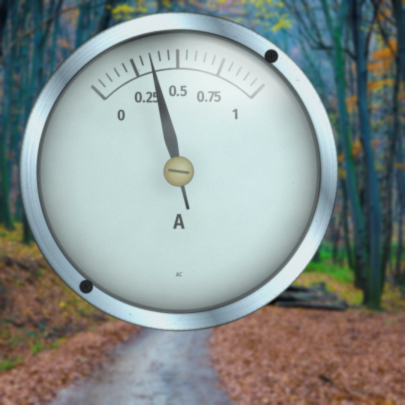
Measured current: 0.35 A
